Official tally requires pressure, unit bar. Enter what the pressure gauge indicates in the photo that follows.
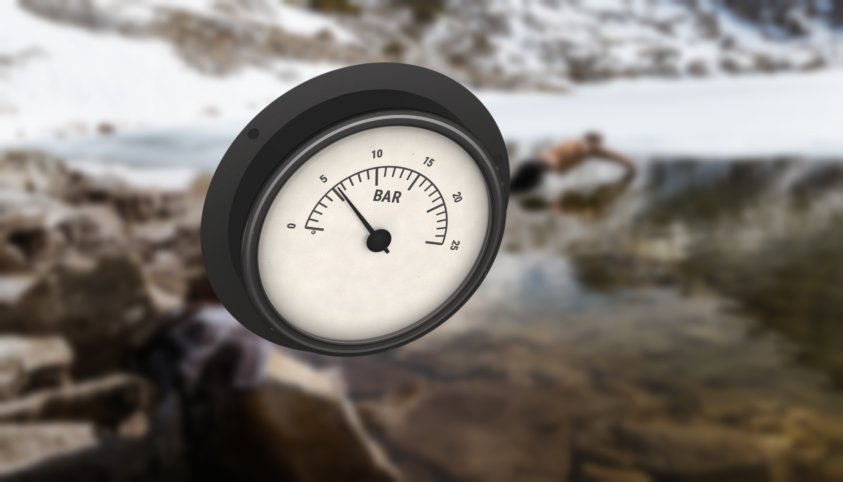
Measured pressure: 5.5 bar
